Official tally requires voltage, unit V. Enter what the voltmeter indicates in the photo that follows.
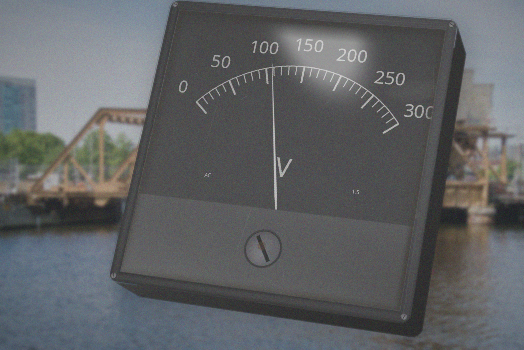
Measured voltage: 110 V
